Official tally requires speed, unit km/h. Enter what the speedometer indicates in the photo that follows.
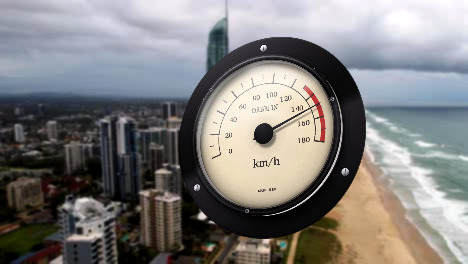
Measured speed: 150 km/h
